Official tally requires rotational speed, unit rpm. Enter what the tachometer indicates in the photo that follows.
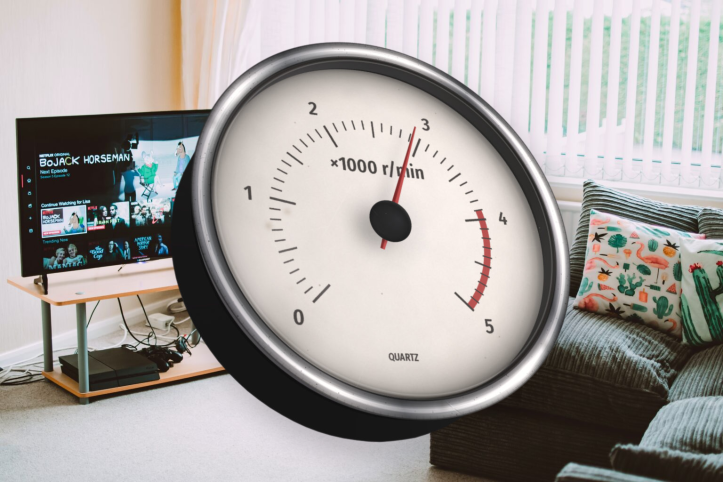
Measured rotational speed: 2900 rpm
